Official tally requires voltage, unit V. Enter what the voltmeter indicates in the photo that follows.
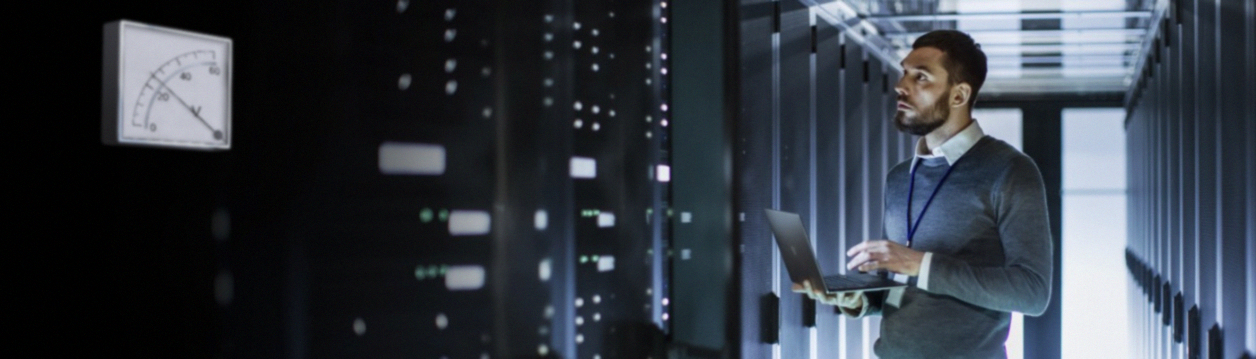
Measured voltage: 25 V
